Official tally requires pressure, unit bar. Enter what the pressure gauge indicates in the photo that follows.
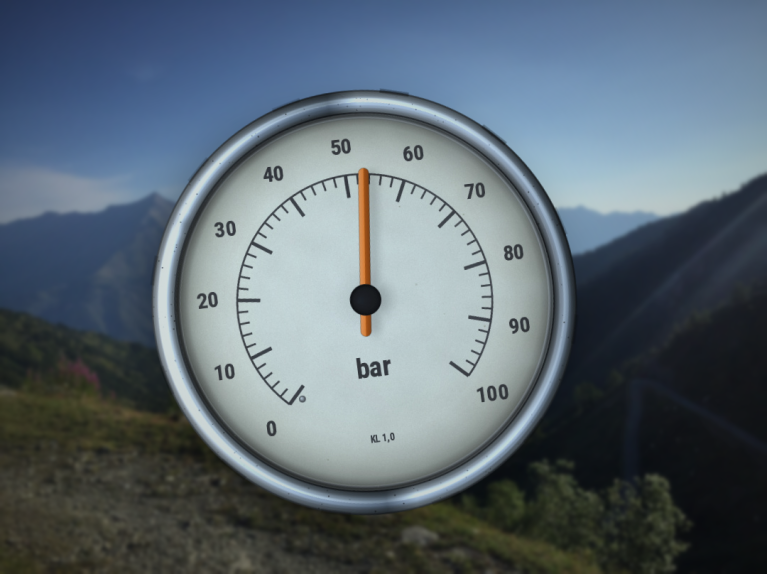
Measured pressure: 53 bar
